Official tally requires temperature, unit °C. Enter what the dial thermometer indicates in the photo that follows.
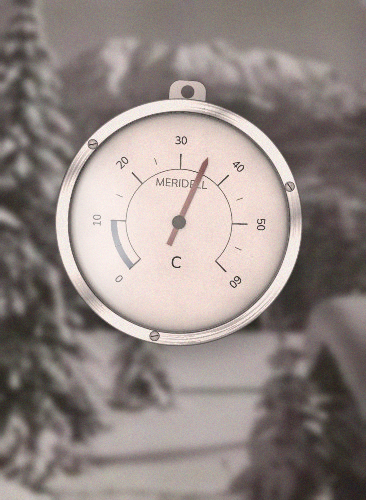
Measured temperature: 35 °C
